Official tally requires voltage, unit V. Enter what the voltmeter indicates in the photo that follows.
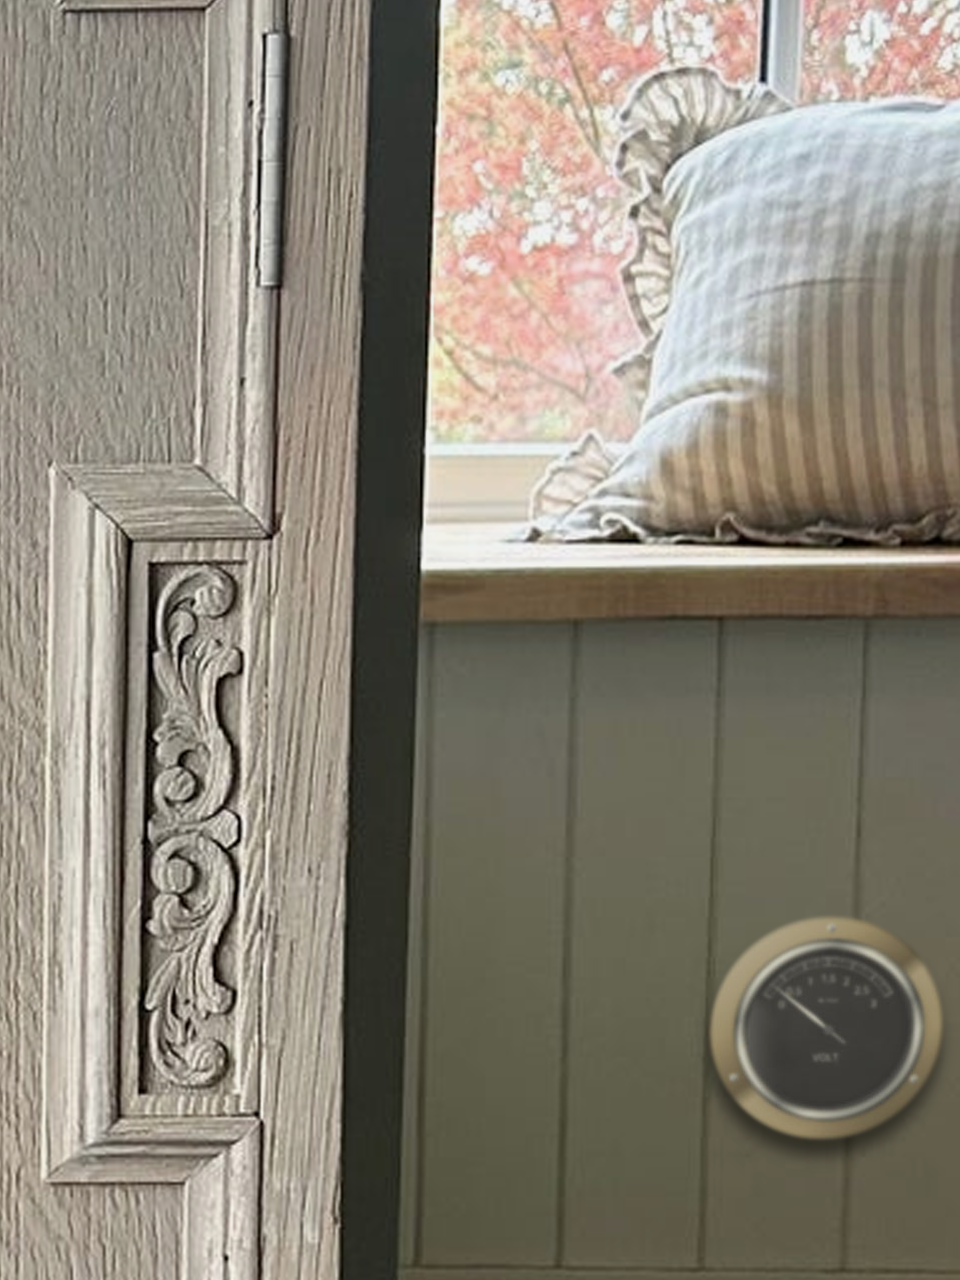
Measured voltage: 0.25 V
